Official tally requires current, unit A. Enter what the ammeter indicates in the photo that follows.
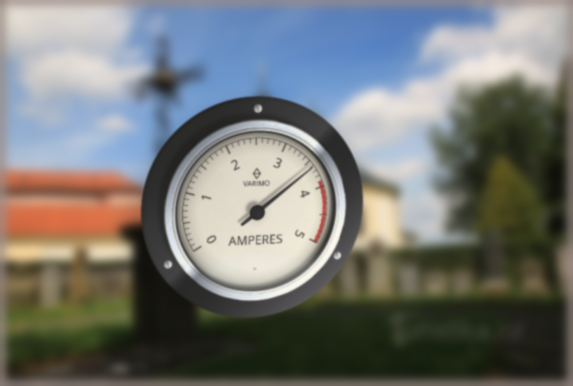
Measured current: 3.6 A
